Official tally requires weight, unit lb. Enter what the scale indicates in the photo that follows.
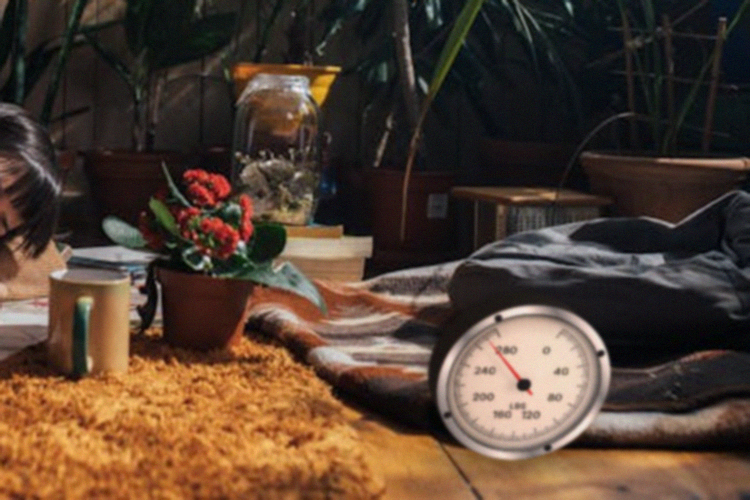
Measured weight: 270 lb
